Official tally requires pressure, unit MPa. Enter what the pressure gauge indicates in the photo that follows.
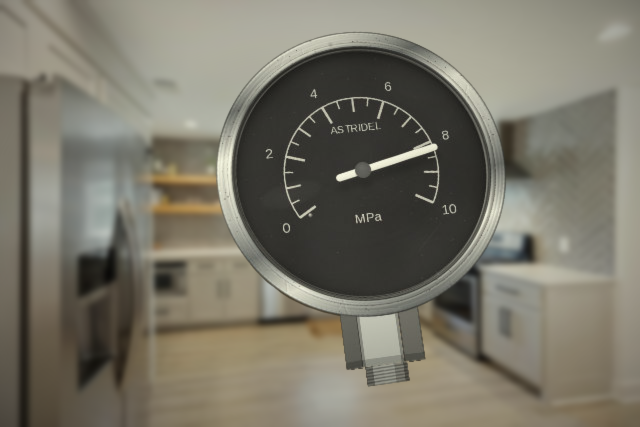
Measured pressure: 8.25 MPa
